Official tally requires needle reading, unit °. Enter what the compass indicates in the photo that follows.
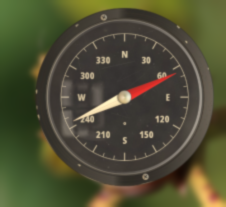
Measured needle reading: 65 °
